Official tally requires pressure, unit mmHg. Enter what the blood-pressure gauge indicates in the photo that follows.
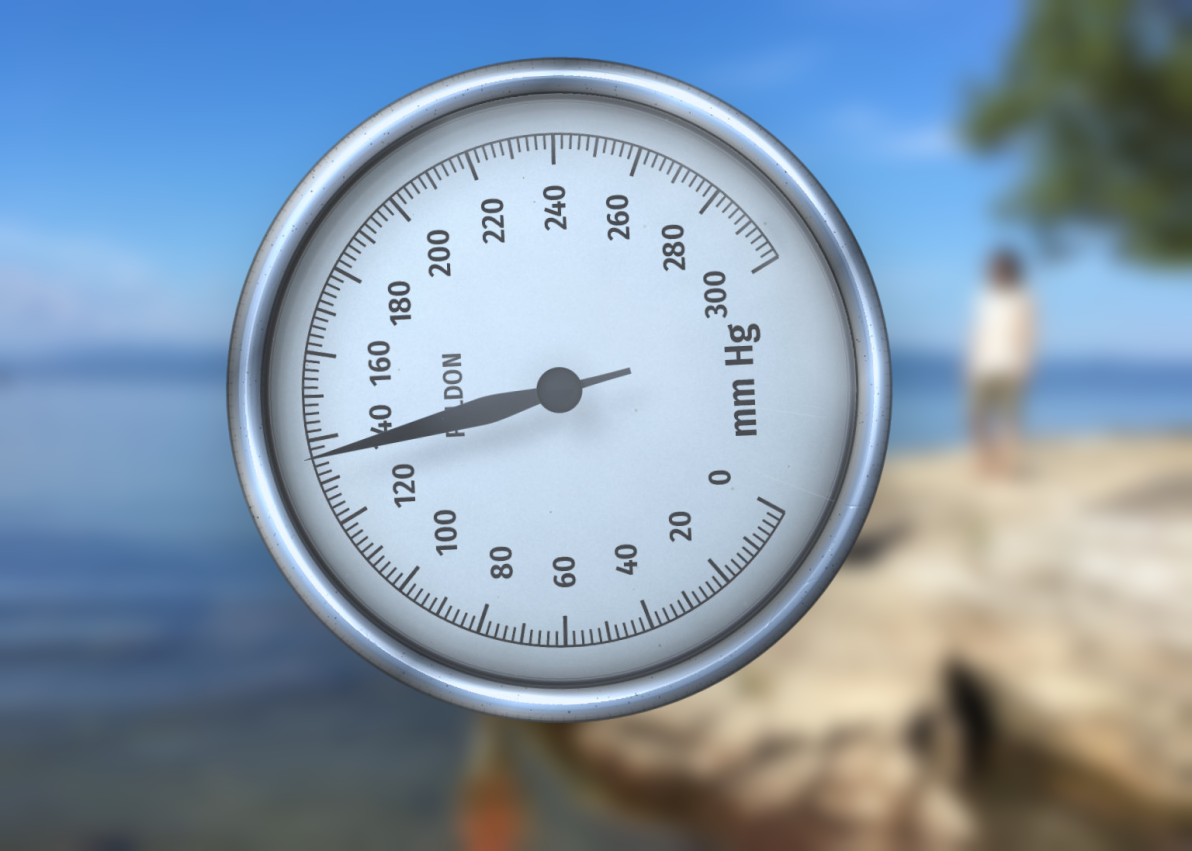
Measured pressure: 136 mmHg
